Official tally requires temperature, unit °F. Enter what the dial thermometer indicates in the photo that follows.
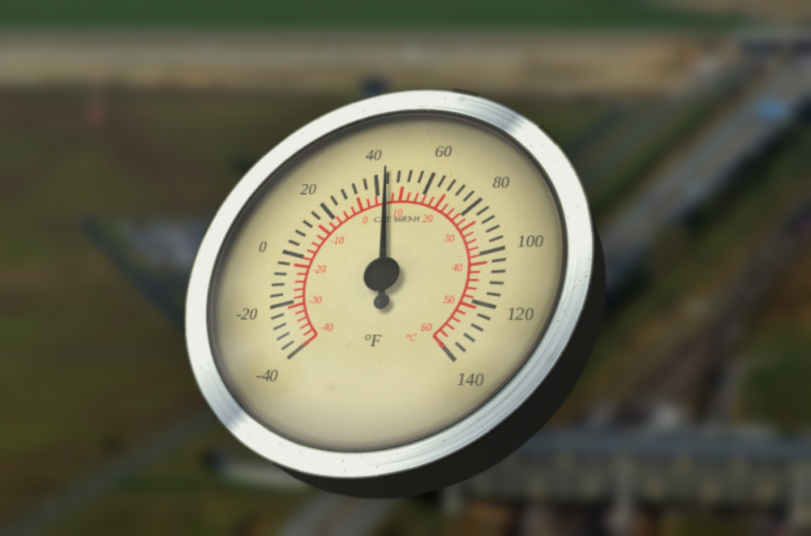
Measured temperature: 44 °F
